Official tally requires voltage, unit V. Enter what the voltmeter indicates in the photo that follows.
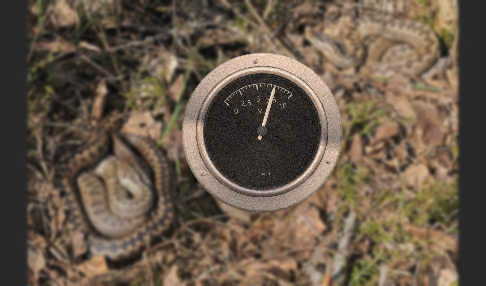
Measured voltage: 7.5 V
